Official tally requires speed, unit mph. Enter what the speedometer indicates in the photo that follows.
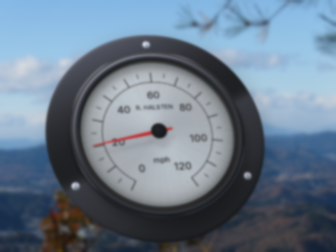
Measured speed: 20 mph
